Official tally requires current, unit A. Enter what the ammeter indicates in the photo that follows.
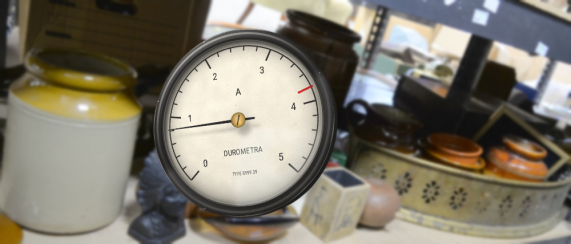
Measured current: 0.8 A
